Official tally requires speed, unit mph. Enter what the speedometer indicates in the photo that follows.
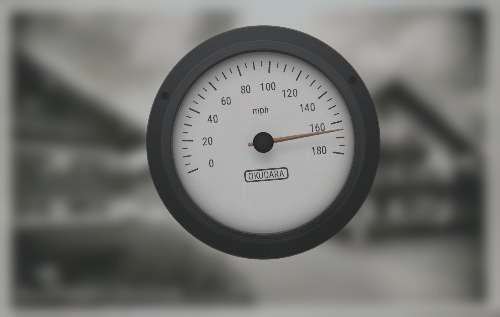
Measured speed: 165 mph
